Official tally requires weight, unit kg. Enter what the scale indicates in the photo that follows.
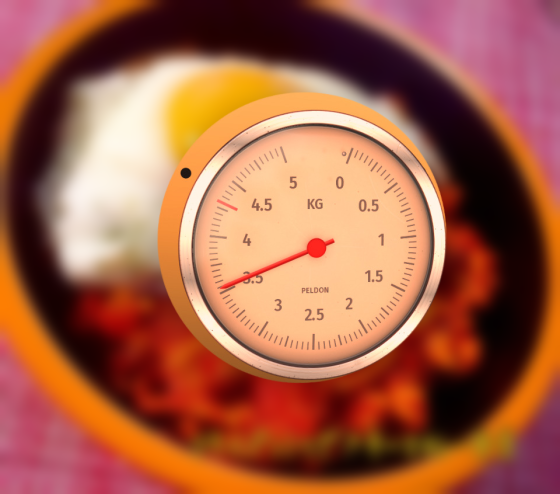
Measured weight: 3.55 kg
